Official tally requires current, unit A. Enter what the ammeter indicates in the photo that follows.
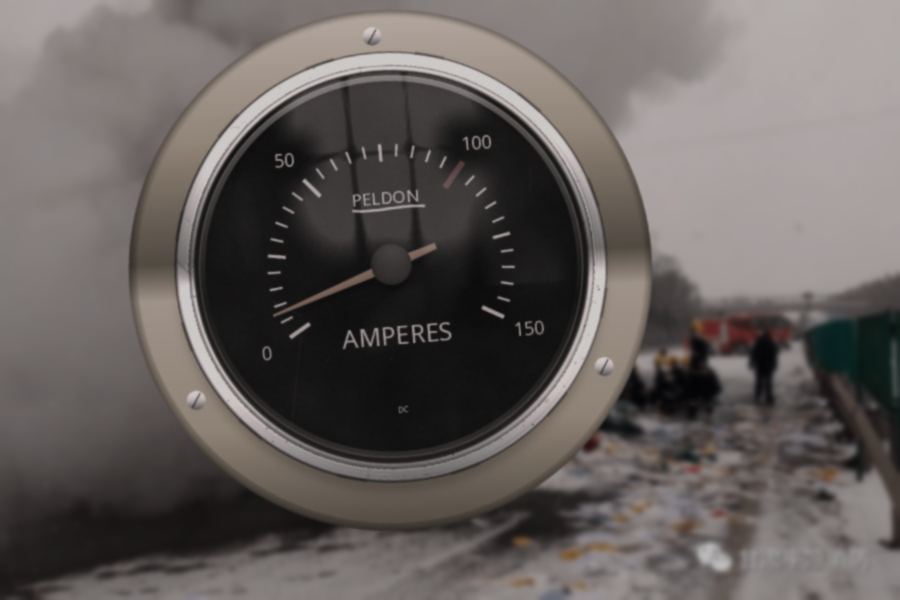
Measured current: 7.5 A
